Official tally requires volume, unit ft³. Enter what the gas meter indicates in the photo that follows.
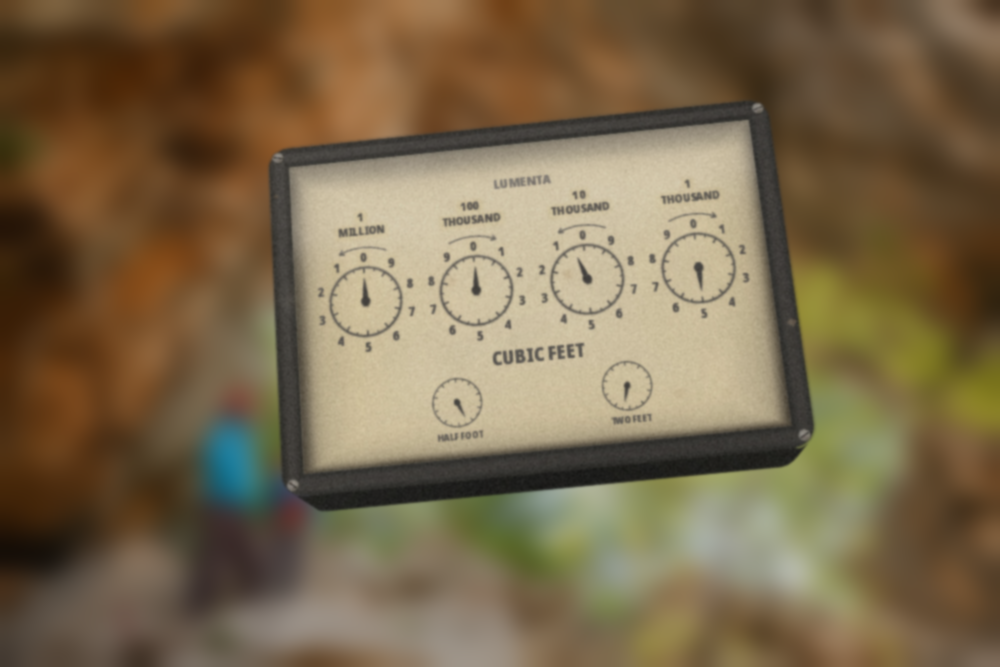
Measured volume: 500 ft³
